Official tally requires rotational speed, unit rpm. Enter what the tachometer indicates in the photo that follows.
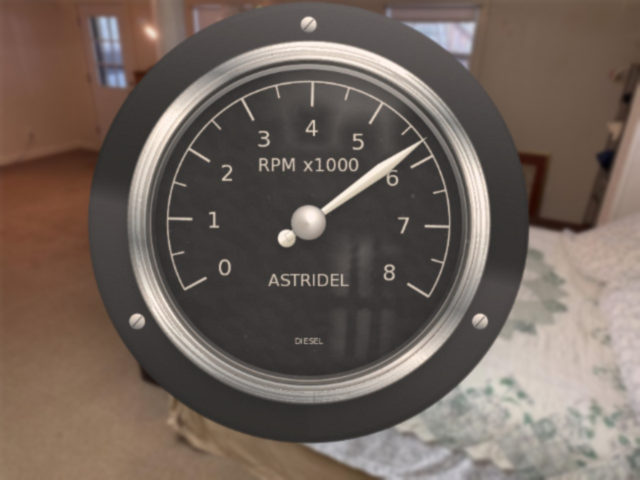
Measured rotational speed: 5750 rpm
